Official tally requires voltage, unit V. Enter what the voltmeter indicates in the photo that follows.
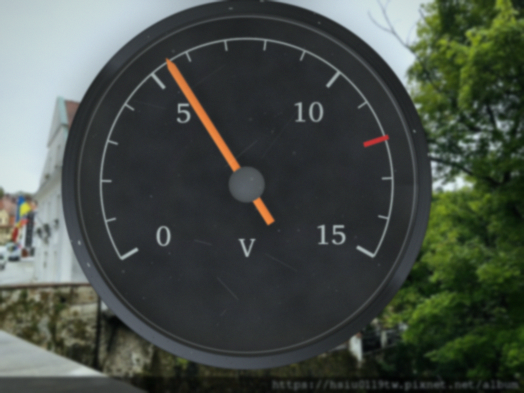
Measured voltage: 5.5 V
